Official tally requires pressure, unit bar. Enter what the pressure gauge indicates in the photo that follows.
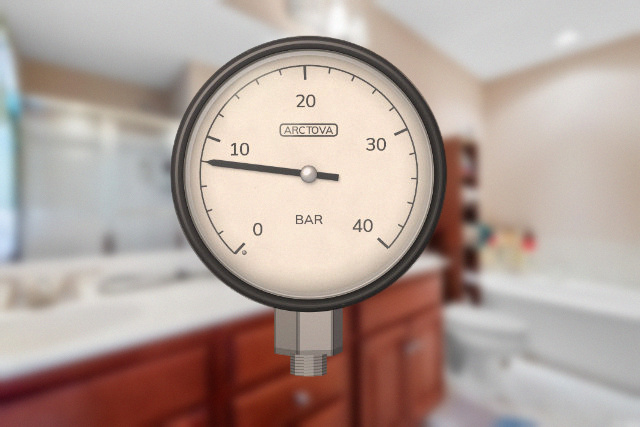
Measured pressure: 8 bar
